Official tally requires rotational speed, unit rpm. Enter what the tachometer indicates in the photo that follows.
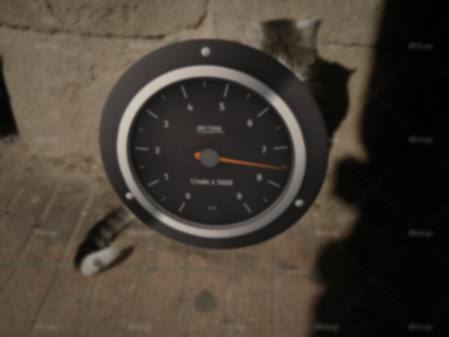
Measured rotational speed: 7500 rpm
